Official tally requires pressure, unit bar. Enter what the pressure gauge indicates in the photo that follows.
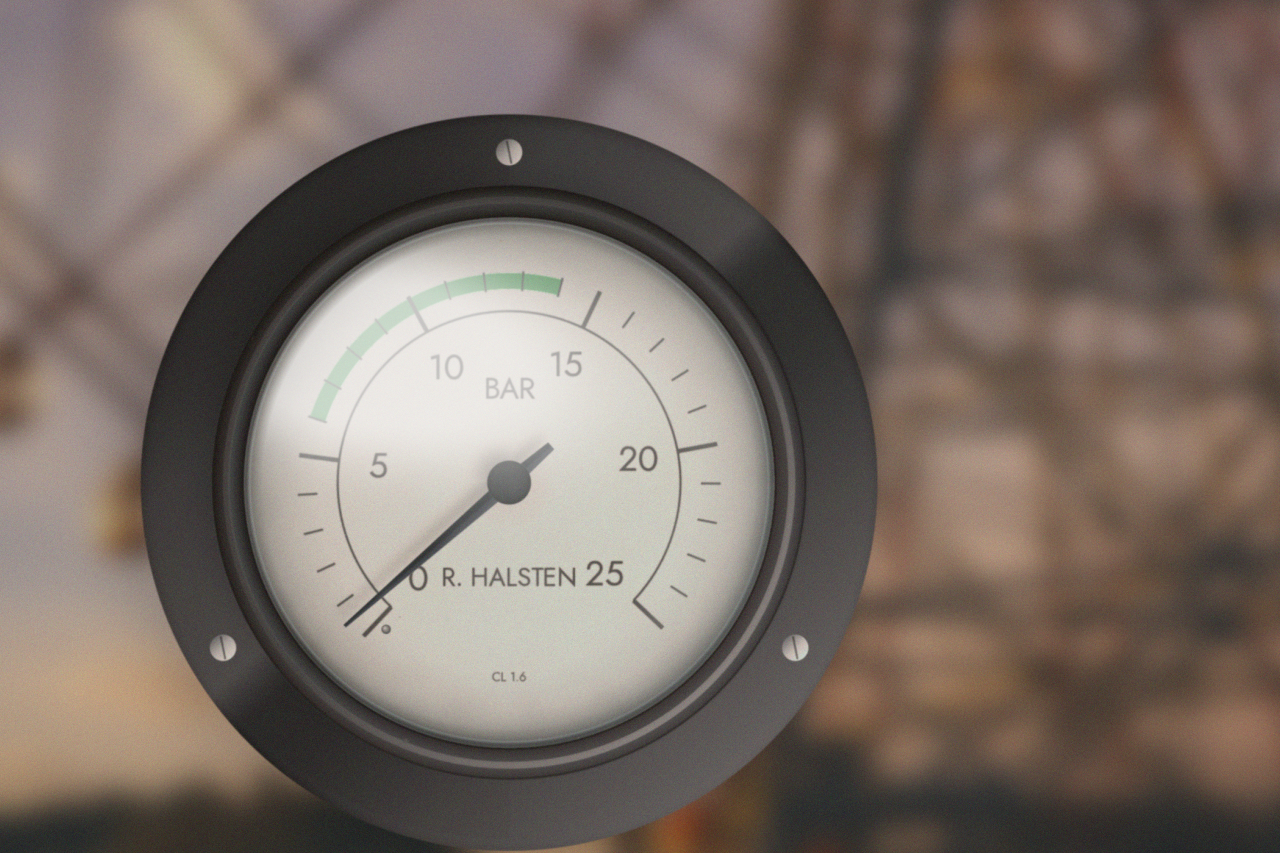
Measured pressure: 0.5 bar
